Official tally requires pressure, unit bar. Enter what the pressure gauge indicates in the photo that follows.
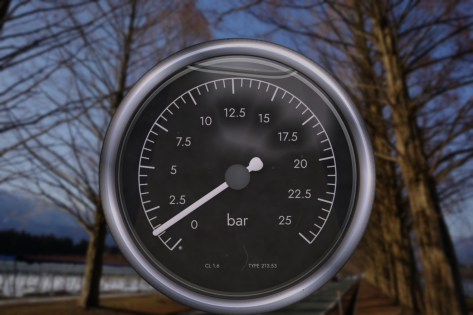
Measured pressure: 1.25 bar
